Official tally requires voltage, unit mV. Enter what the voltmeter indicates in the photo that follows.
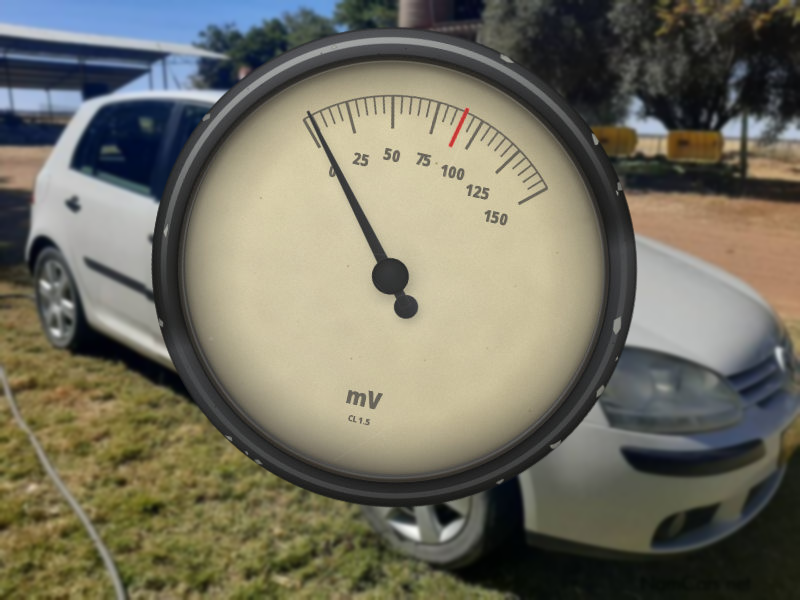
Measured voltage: 5 mV
